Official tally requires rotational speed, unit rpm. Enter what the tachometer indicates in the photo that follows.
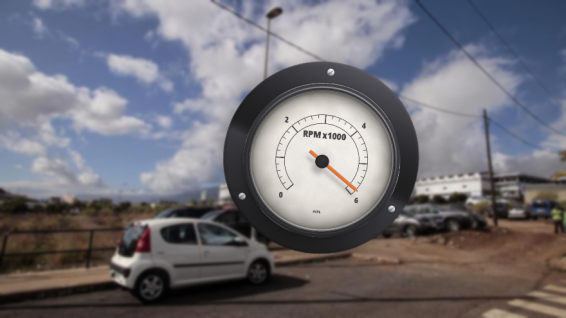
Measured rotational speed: 5800 rpm
